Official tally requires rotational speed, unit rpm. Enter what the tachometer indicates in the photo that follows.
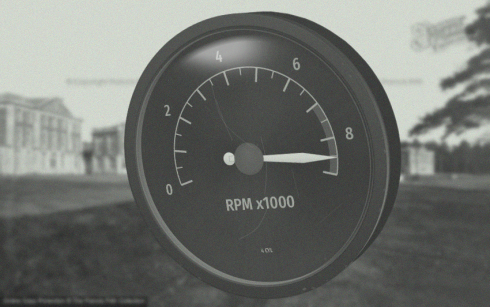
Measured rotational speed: 8500 rpm
